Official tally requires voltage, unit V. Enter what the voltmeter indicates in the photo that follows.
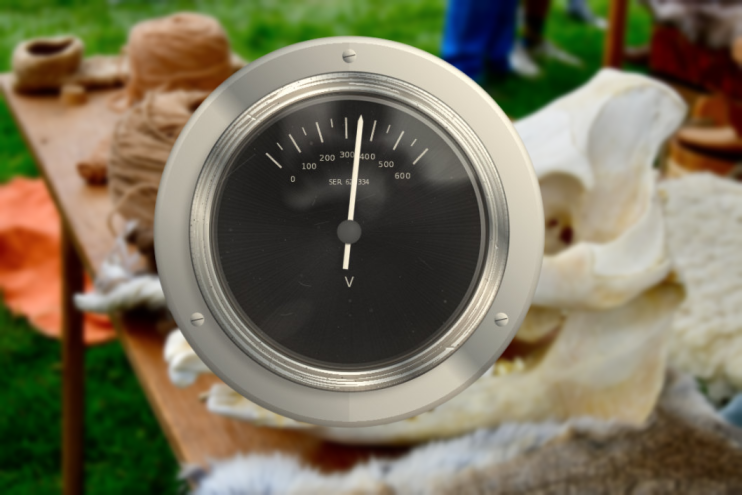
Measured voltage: 350 V
